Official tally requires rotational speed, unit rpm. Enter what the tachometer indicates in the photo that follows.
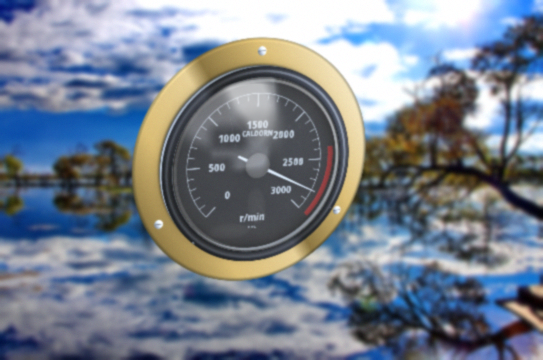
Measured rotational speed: 2800 rpm
